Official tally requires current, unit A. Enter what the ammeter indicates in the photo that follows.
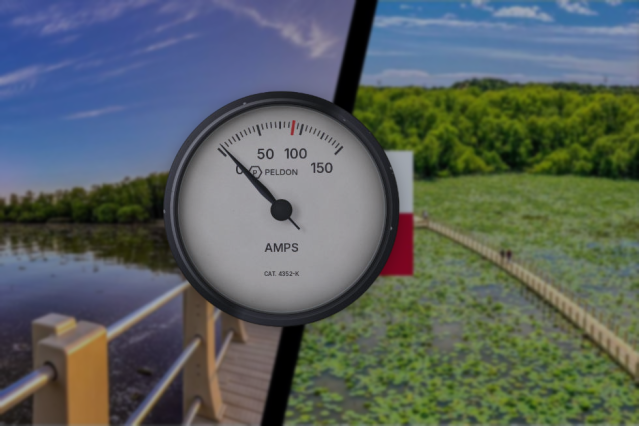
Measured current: 5 A
